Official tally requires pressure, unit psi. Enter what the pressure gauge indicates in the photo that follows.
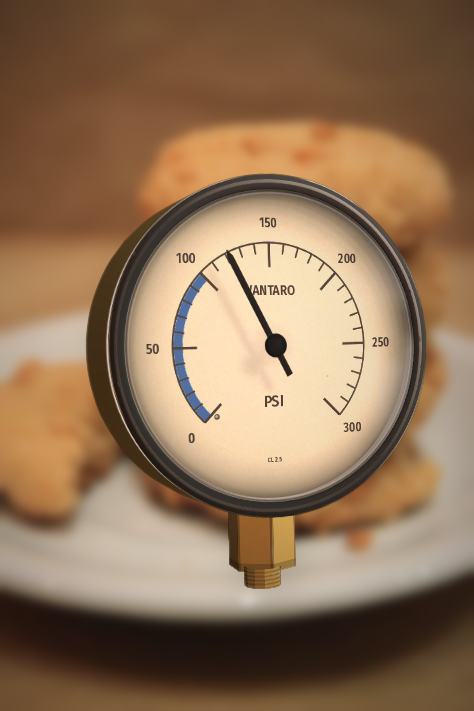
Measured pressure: 120 psi
